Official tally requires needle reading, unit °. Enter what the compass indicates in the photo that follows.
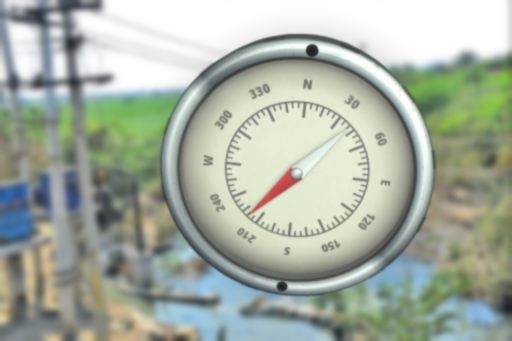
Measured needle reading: 220 °
